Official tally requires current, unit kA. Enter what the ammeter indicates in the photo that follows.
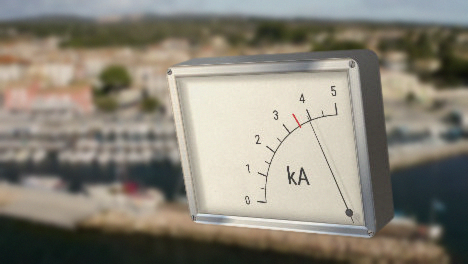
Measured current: 4 kA
